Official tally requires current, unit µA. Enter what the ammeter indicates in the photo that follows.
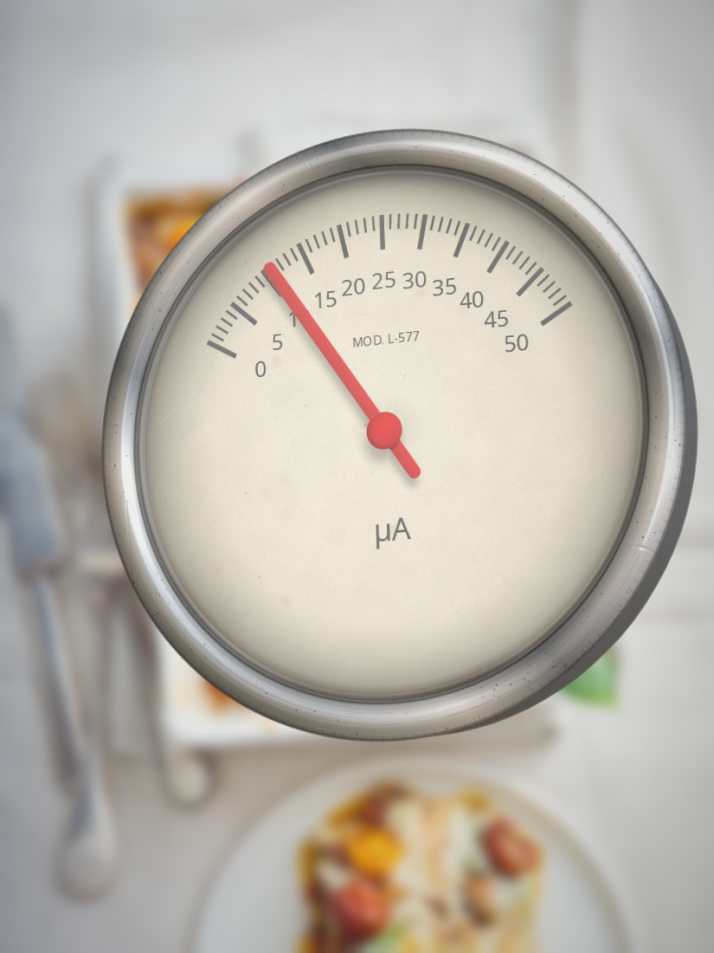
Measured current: 11 µA
